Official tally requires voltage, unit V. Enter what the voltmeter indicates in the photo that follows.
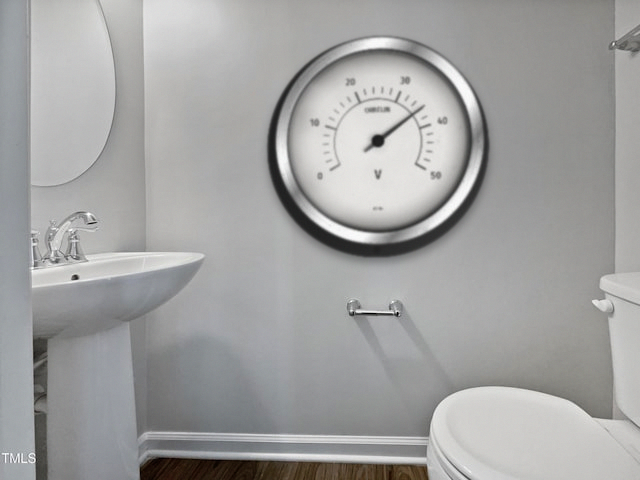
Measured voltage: 36 V
